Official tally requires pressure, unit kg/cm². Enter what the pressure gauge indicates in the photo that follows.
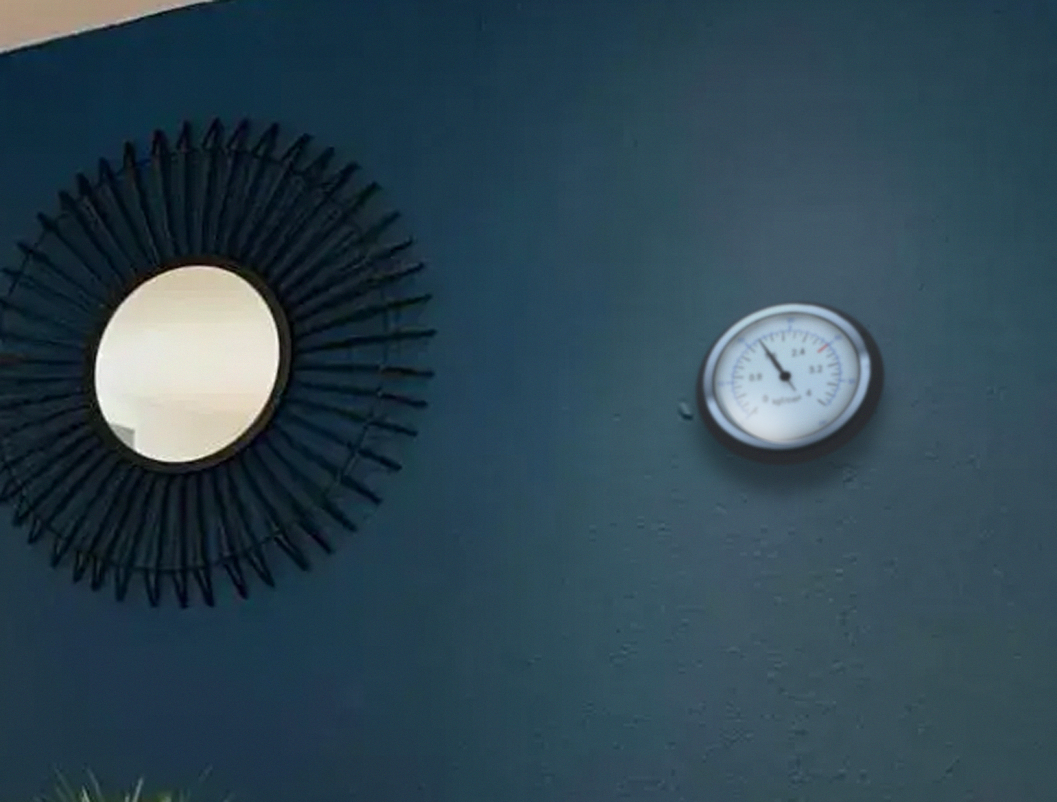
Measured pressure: 1.6 kg/cm²
